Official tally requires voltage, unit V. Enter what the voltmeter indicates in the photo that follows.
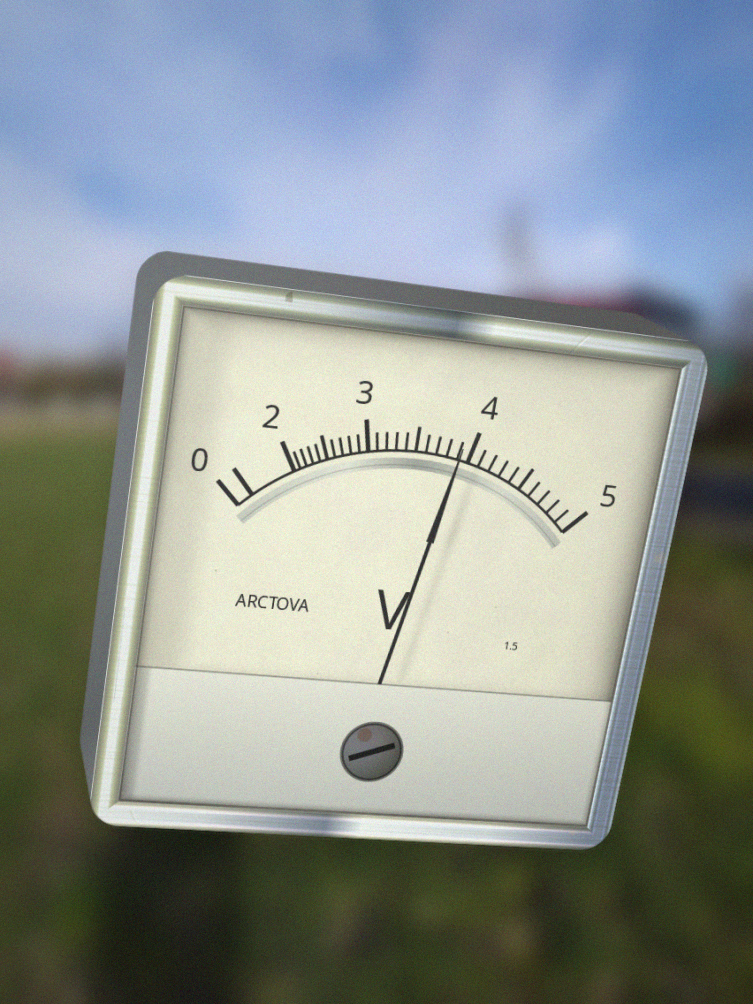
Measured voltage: 3.9 V
